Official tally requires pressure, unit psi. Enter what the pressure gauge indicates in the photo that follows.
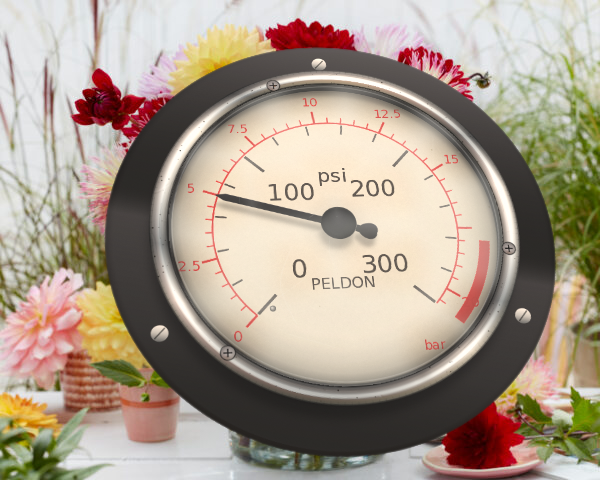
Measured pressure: 70 psi
